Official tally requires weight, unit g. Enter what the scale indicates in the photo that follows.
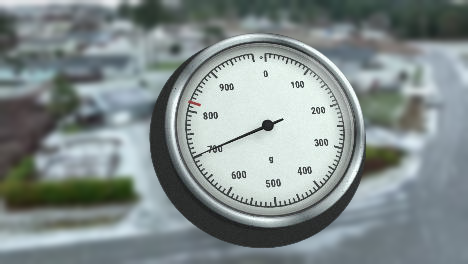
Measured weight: 700 g
